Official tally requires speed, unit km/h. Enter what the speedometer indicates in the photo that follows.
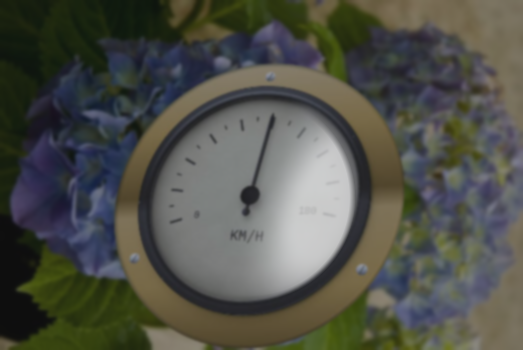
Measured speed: 100 km/h
